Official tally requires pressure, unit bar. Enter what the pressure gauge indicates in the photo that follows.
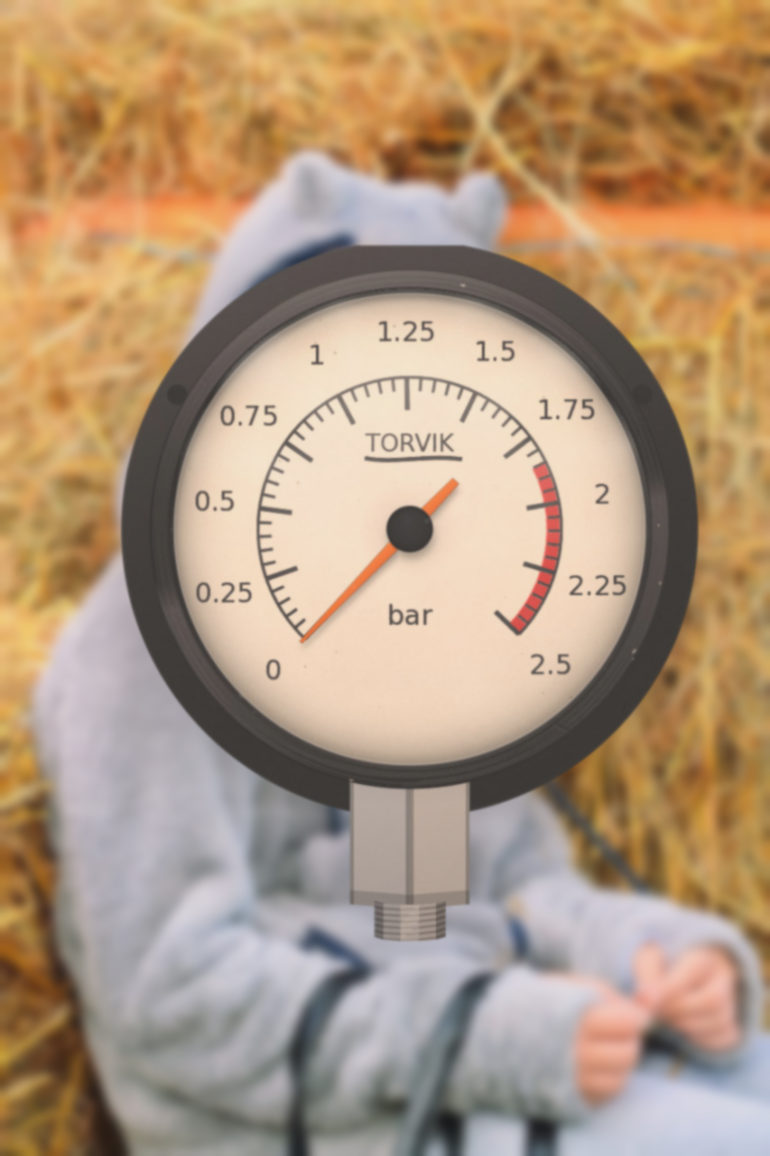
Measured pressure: 0 bar
